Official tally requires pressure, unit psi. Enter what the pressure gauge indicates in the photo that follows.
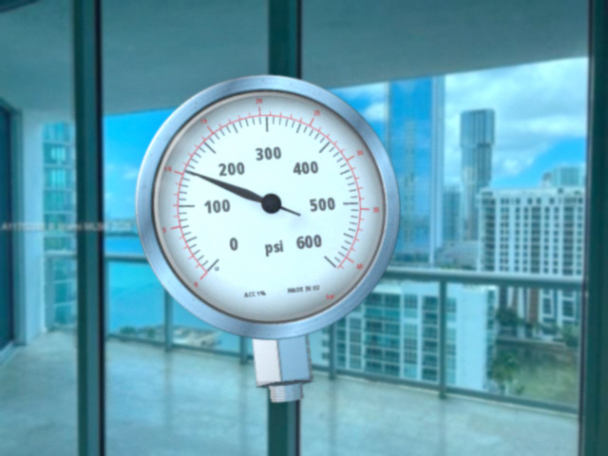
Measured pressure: 150 psi
